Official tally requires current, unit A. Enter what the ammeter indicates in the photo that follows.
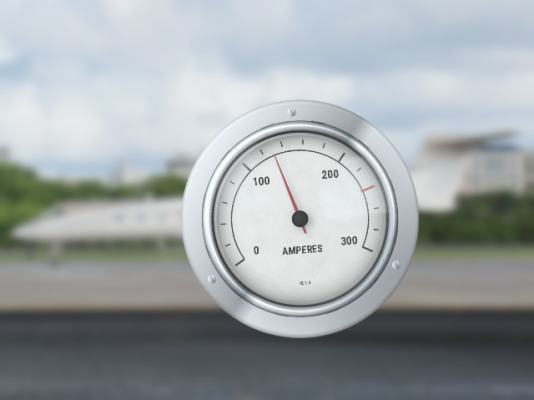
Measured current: 130 A
